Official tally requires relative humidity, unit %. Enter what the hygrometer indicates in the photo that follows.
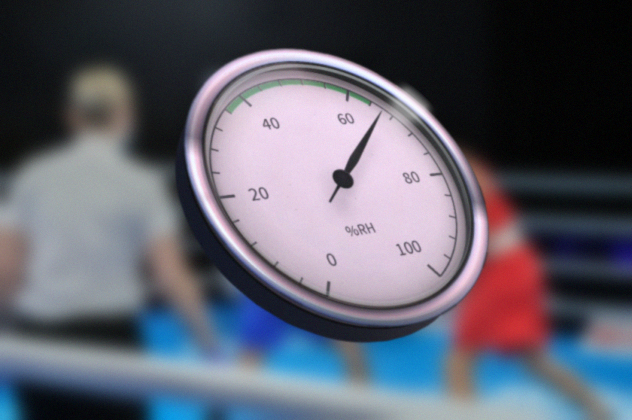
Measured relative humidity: 66 %
